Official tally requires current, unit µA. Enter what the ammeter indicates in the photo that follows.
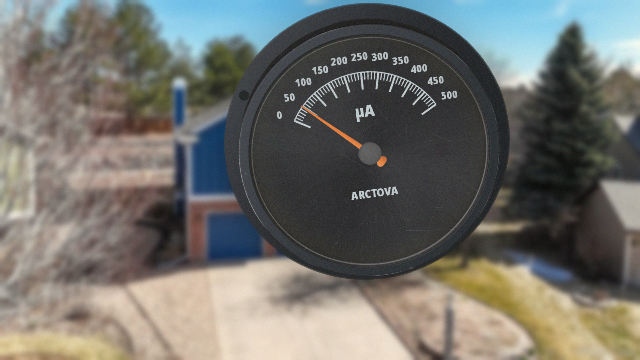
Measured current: 50 µA
